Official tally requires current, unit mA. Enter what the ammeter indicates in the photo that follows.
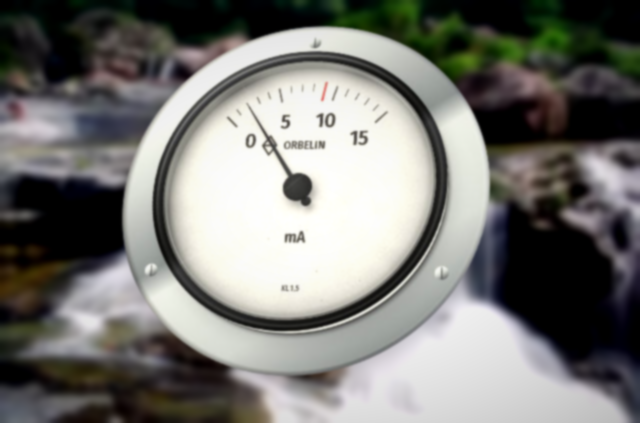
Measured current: 2 mA
